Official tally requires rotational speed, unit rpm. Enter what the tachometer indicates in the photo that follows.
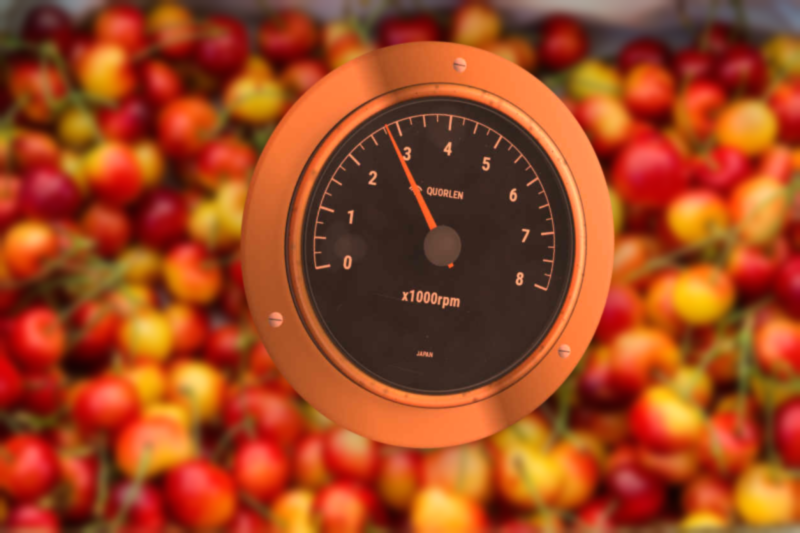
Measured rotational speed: 2750 rpm
